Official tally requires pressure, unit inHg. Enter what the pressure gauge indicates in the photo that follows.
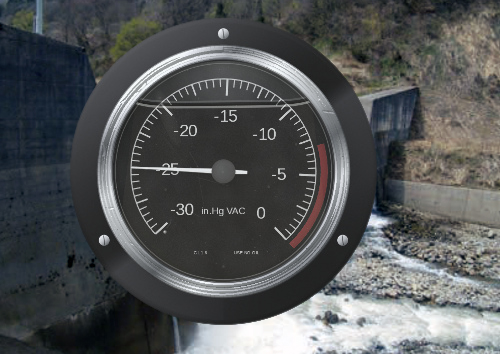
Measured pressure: -25 inHg
